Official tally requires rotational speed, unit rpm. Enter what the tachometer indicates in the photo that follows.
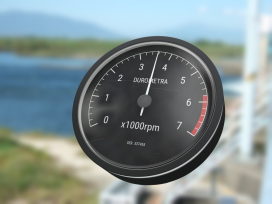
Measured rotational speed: 3600 rpm
